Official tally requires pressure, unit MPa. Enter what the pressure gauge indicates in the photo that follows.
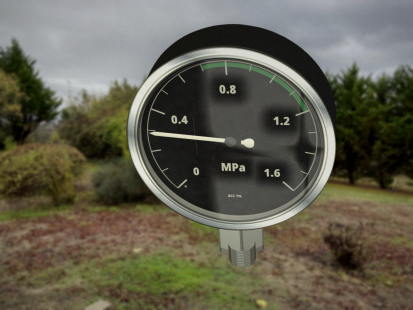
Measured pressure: 0.3 MPa
